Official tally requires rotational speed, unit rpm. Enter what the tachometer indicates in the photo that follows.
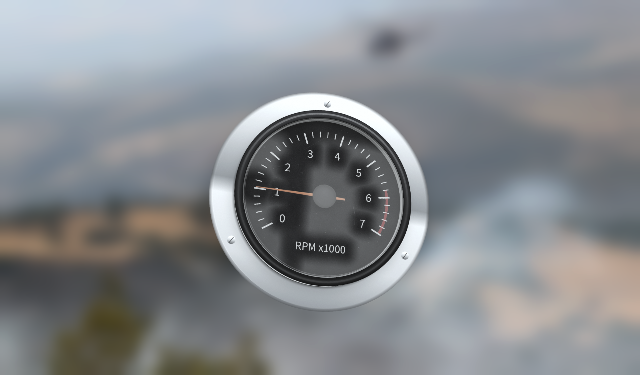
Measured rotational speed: 1000 rpm
